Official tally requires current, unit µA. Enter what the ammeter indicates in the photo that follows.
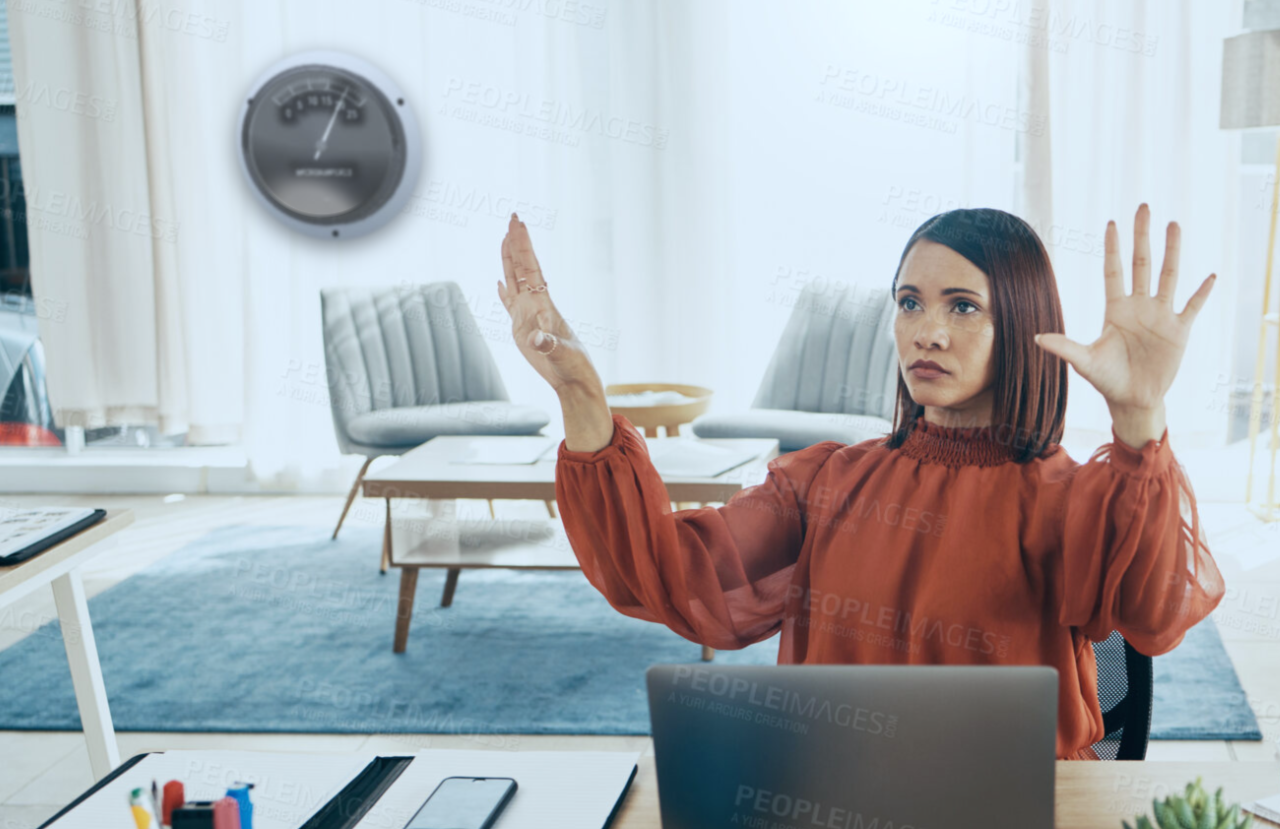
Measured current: 20 µA
